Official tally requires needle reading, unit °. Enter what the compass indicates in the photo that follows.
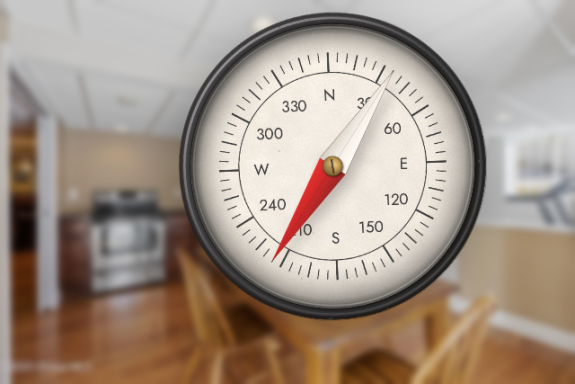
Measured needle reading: 215 °
